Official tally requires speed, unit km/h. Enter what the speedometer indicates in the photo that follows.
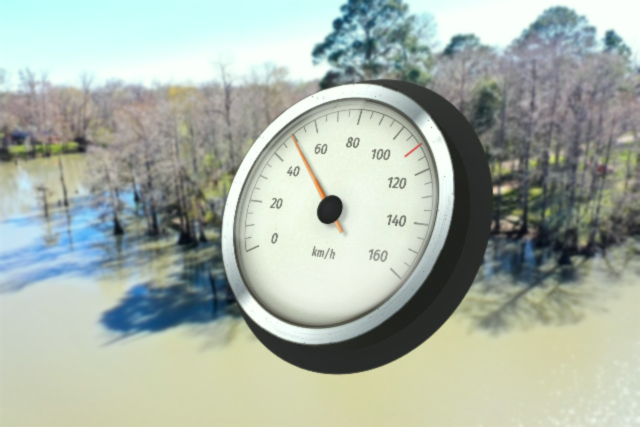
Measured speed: 50 km/h
